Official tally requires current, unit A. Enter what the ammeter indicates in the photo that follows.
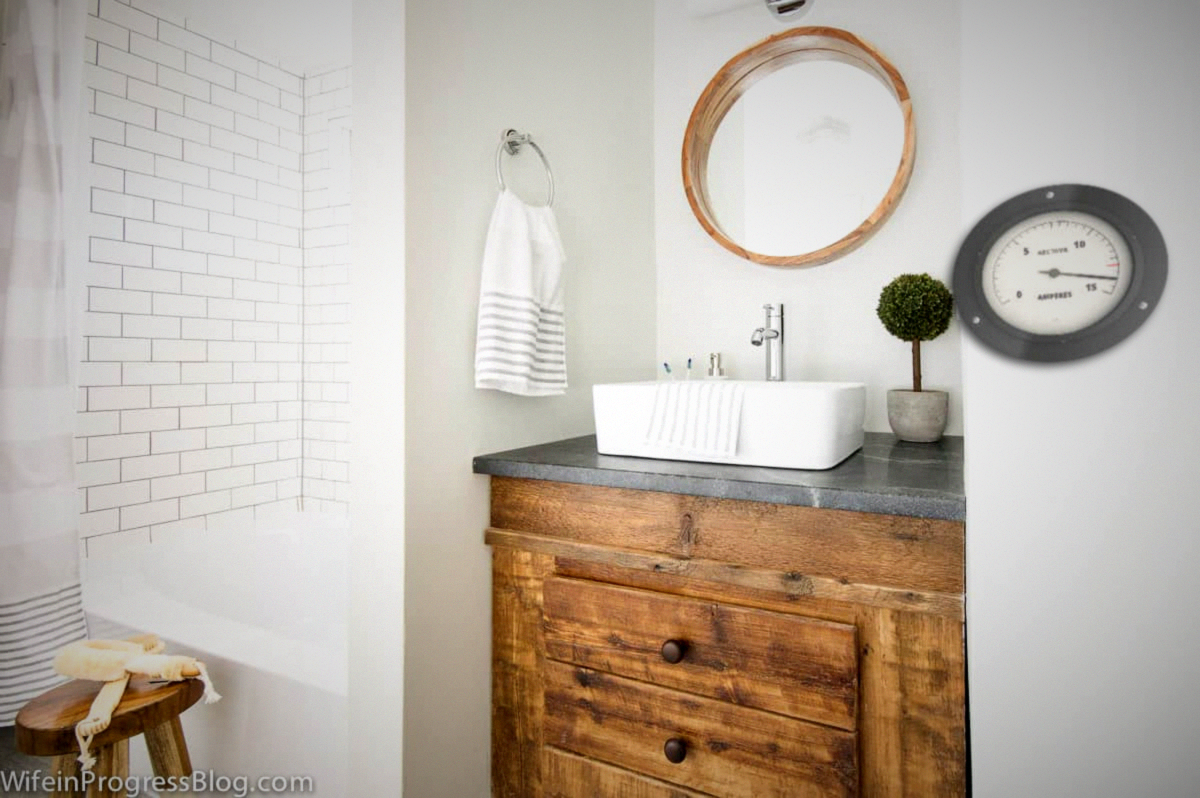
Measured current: 14 A
